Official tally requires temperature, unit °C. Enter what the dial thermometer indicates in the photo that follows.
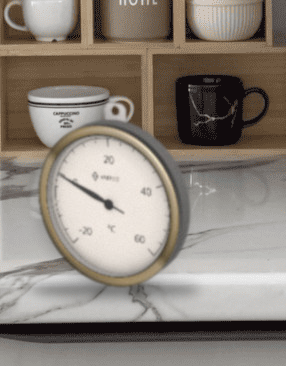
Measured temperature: 0 °C
